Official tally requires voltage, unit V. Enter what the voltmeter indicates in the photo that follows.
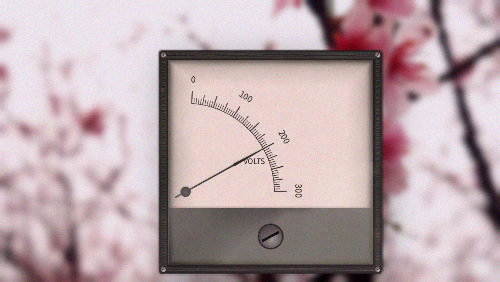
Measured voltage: 200 V
